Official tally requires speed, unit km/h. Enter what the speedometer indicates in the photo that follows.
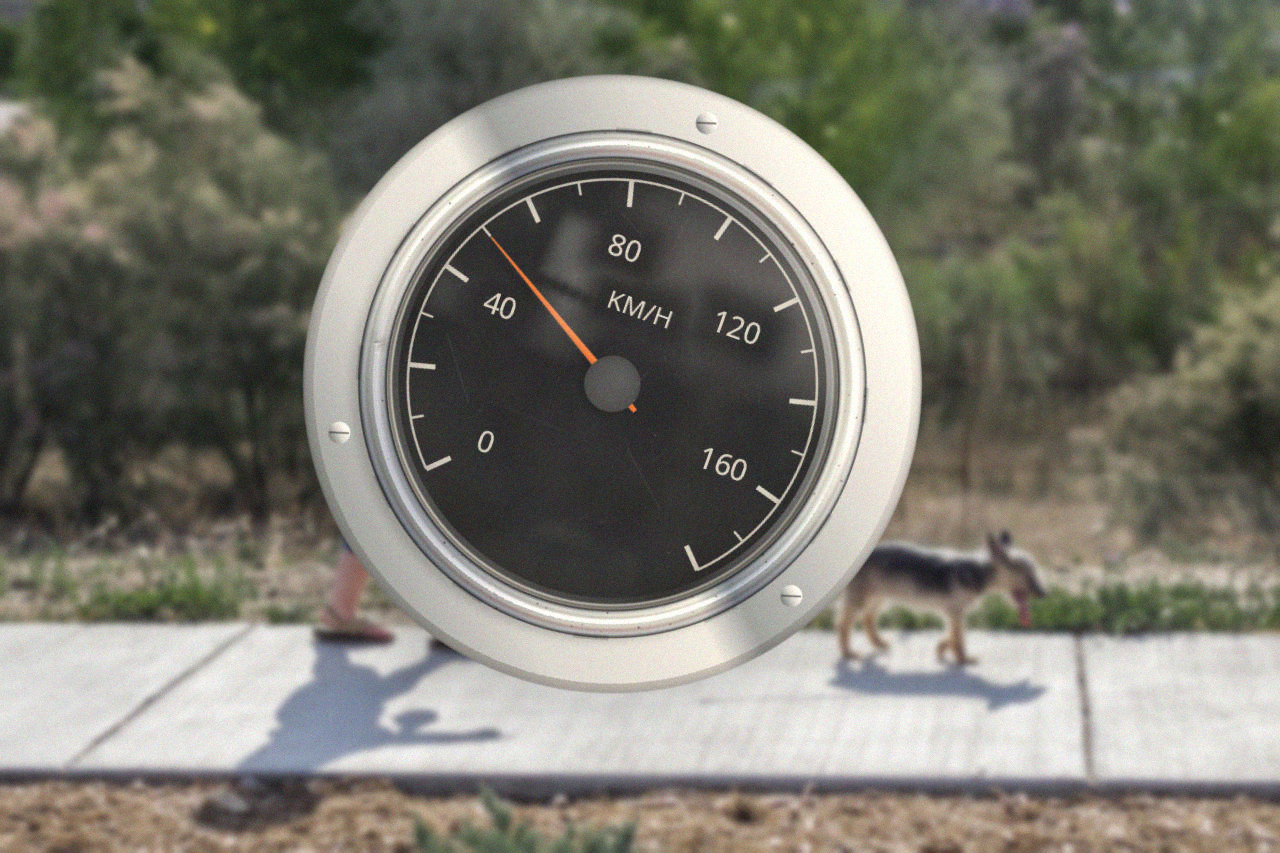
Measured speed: 50 km/h
